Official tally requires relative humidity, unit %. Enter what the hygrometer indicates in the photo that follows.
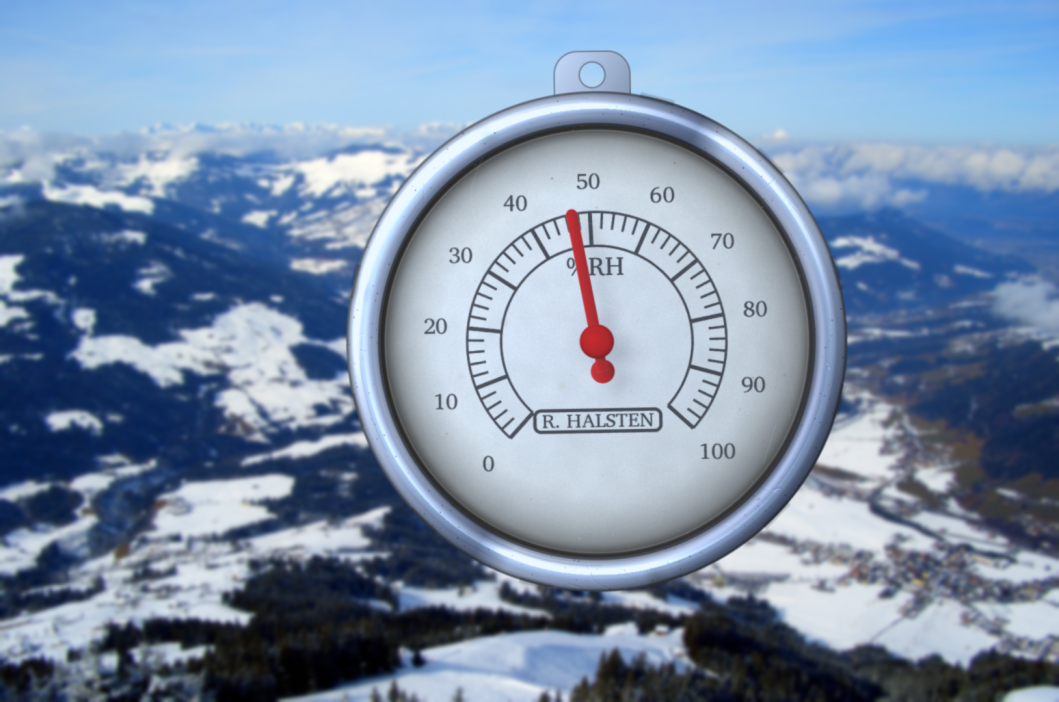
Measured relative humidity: 47 %
